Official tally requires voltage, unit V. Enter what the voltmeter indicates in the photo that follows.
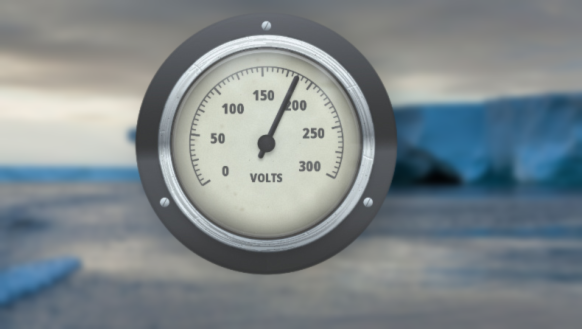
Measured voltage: 185 V
